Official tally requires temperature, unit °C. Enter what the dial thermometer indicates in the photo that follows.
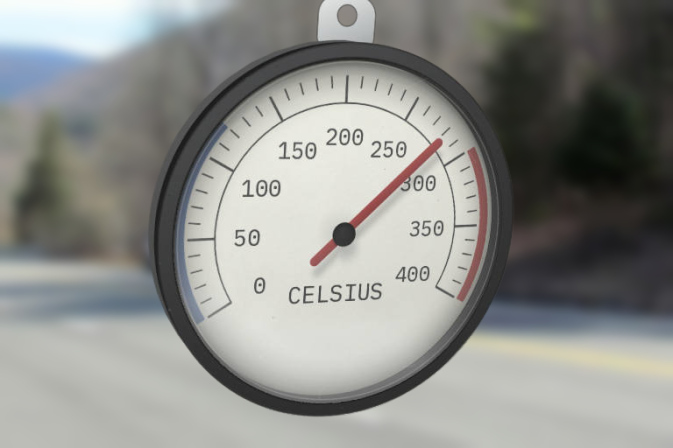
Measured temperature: 280 °C
